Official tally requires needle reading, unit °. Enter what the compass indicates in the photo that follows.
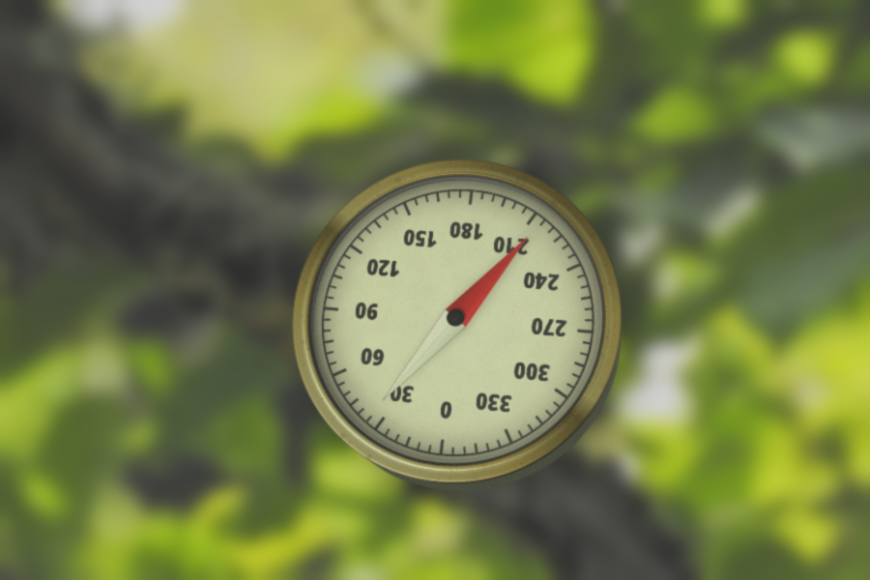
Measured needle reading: 215 °
